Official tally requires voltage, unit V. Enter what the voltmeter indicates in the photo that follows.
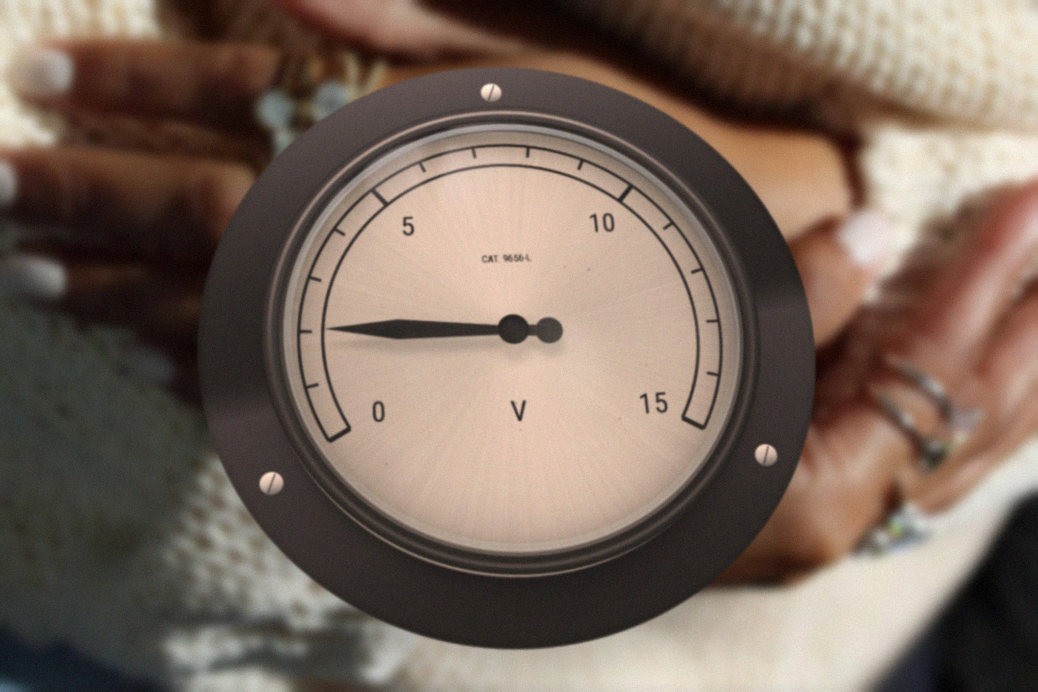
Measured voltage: 2 V
